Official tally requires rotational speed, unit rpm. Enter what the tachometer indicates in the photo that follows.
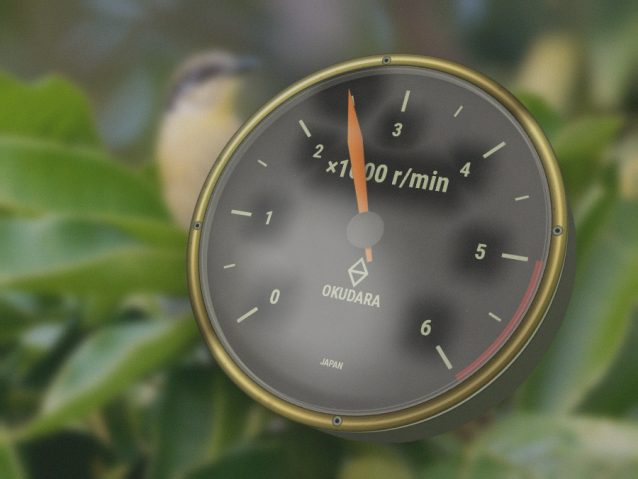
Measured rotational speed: 2500 rpm
